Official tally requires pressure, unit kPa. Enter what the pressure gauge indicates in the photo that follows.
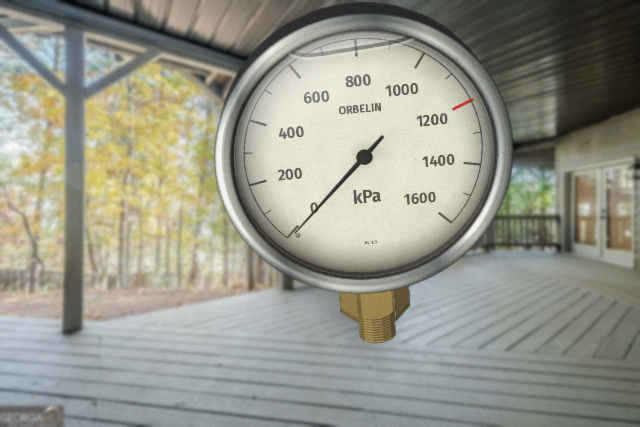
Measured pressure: 0 kPa
